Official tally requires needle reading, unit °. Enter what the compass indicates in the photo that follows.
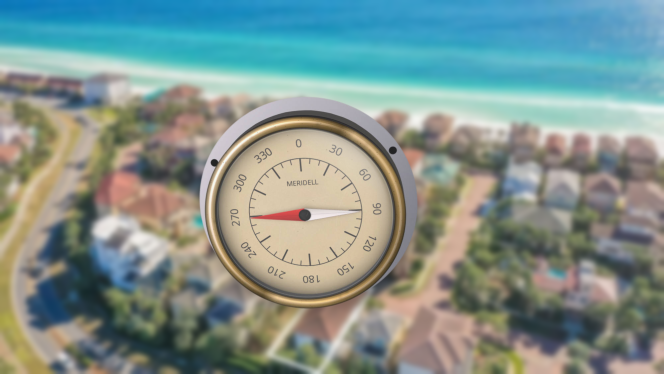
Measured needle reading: 270 °
